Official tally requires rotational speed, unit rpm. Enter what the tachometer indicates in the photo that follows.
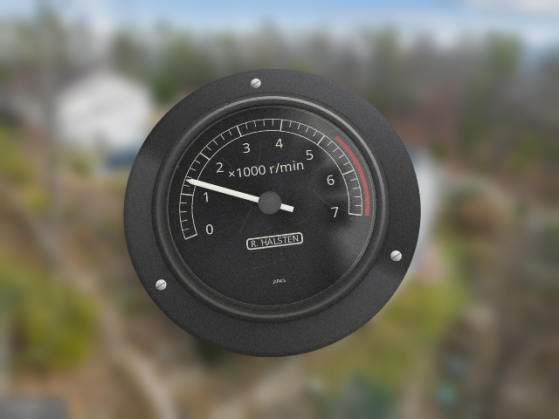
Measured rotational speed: 1300 rpm
